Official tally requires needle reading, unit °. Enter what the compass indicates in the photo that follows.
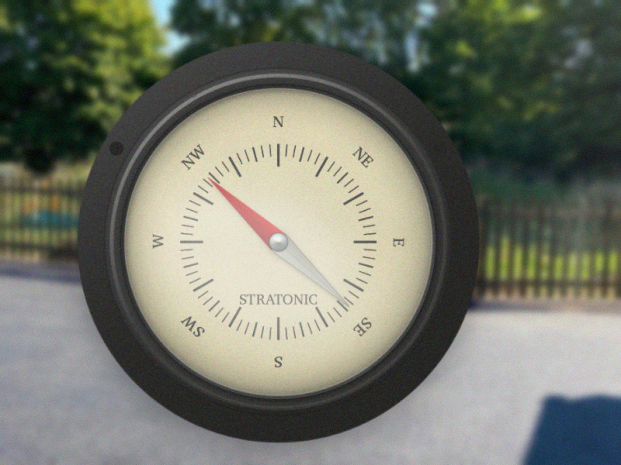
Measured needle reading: 312.5 °
